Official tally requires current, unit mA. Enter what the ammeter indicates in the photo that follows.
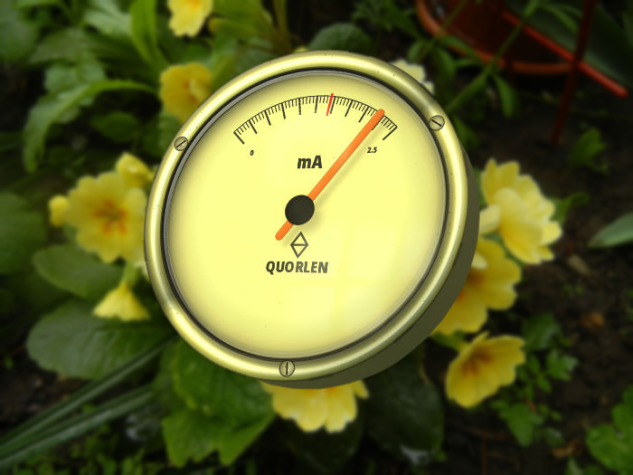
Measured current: 2.25 mA
